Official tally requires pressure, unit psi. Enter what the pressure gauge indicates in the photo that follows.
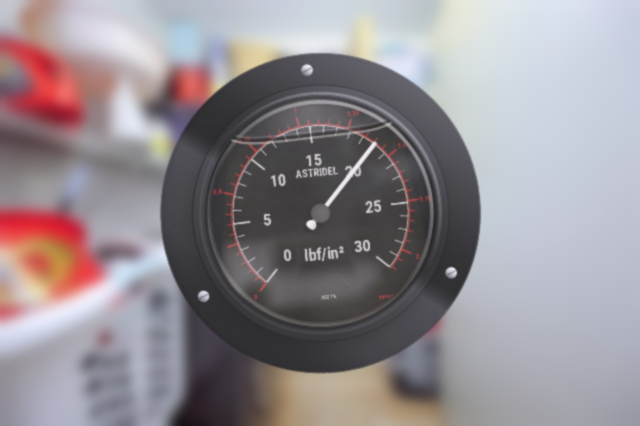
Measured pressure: 20 psi
